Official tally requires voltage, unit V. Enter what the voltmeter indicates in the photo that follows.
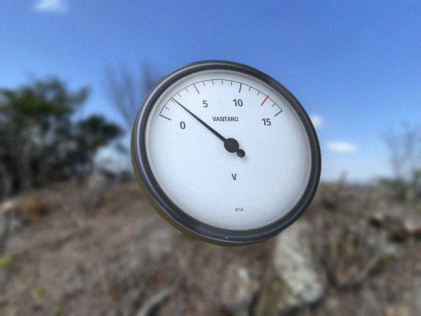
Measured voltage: 2 V
